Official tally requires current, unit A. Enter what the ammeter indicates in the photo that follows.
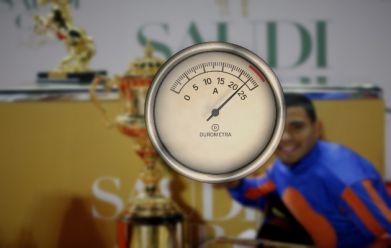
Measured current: 22.5 A
